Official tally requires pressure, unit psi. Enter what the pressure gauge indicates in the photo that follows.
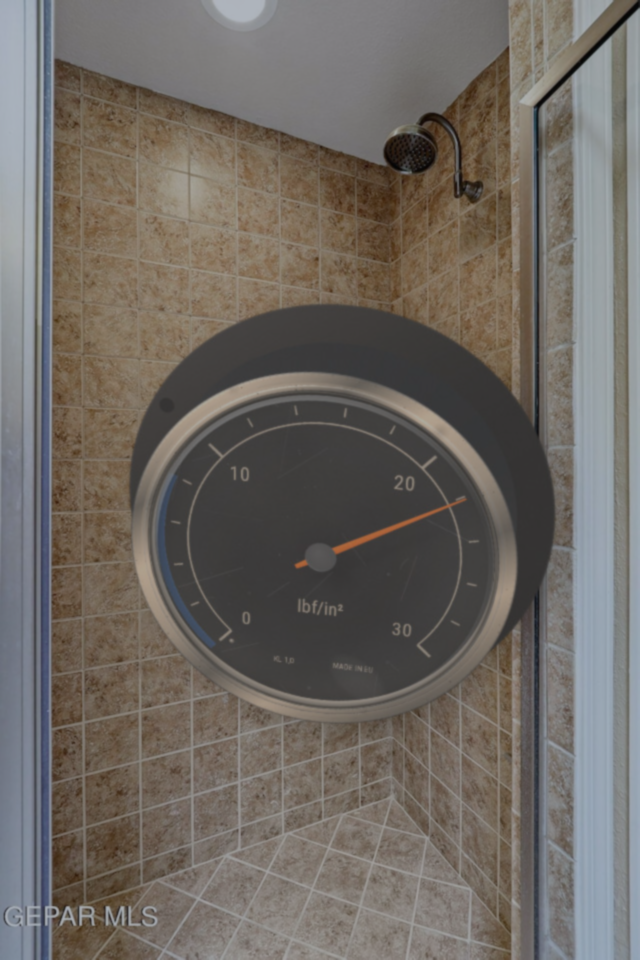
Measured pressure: 22 psi
